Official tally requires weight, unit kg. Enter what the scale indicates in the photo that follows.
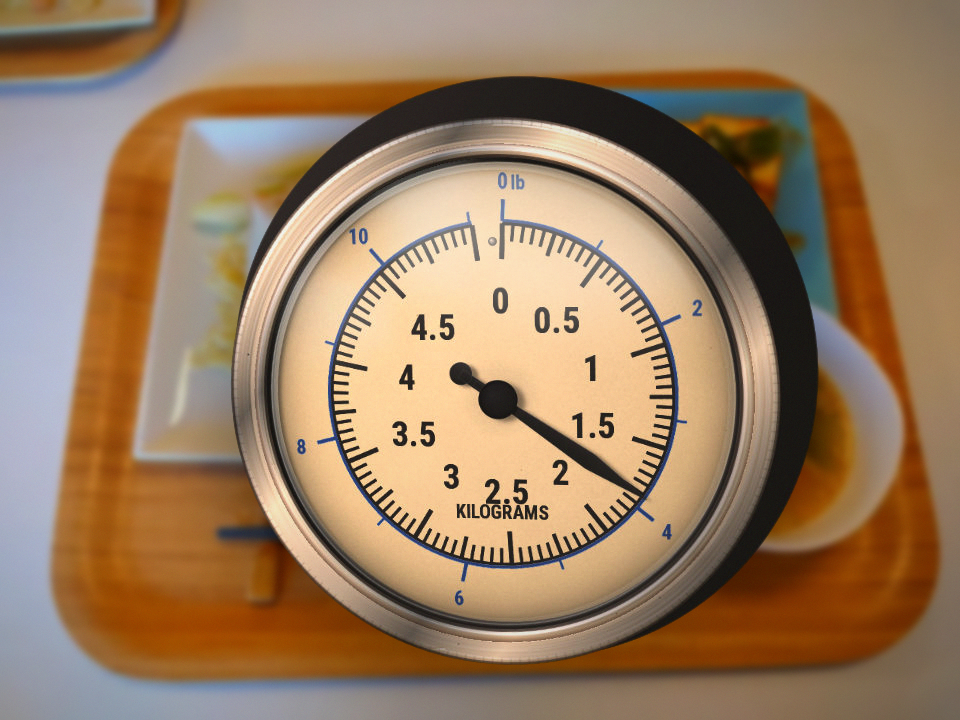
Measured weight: 1.75 kg
